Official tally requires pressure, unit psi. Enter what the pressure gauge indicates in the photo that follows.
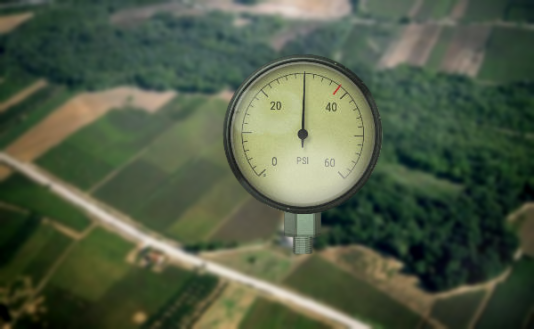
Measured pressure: 30 psi
